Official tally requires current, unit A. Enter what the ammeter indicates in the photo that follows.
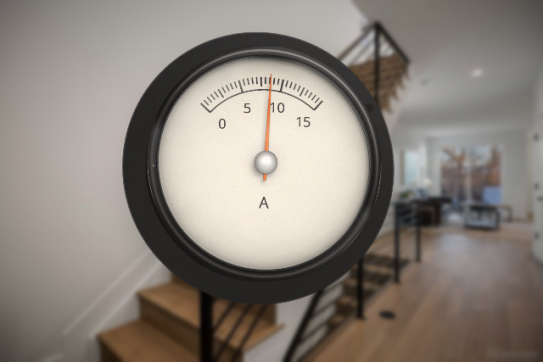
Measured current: 8.5 A
